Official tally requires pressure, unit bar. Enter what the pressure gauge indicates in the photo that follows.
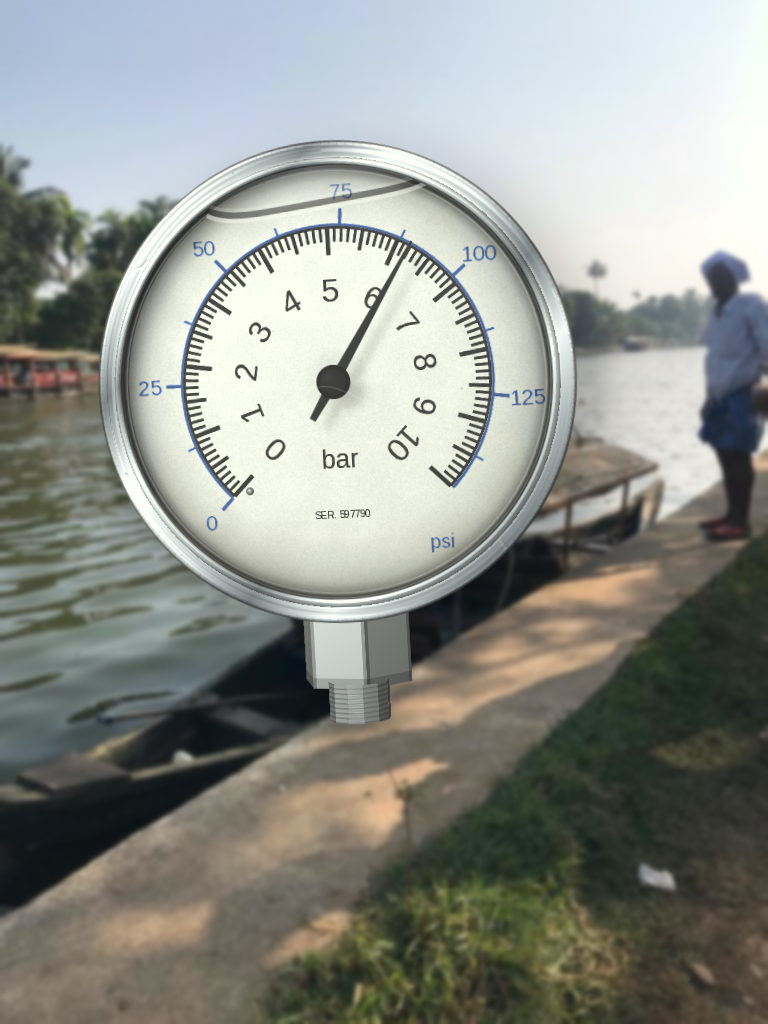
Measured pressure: 6.2 bar
